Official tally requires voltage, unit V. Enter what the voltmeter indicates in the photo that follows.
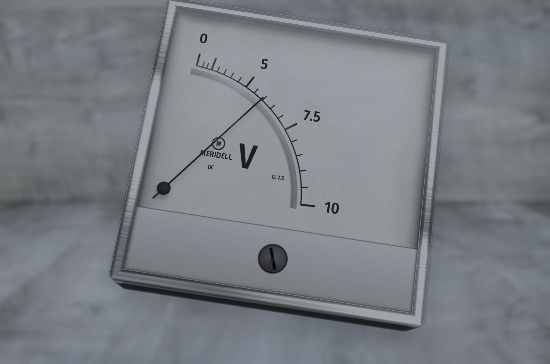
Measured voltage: 6 V
